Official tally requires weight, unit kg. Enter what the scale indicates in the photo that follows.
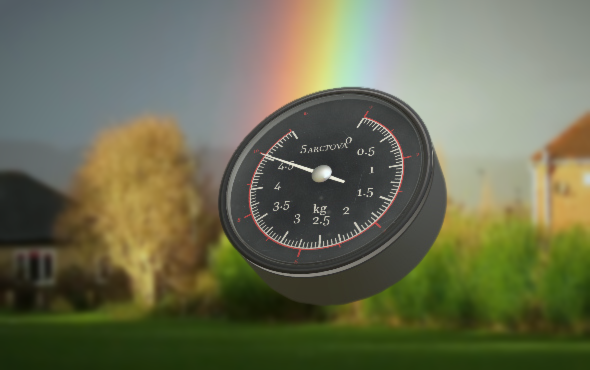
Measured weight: 4.5 kg
